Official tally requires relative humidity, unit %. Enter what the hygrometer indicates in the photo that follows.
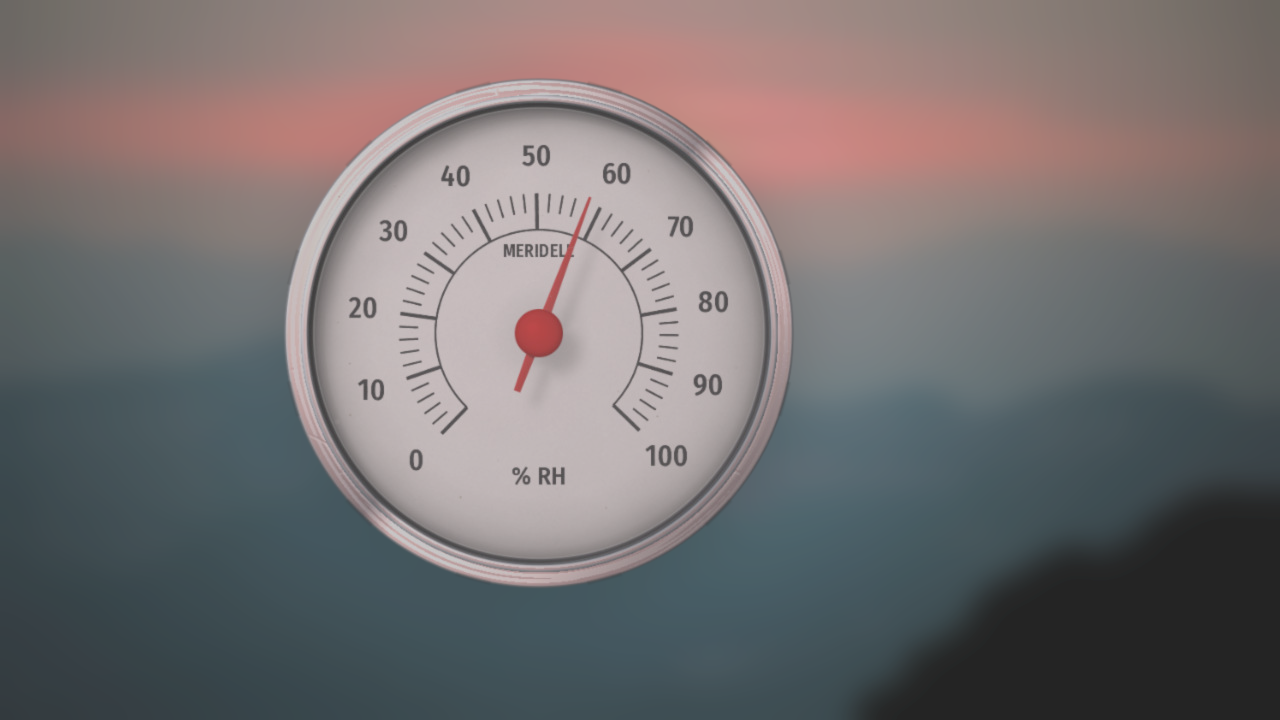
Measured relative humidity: 58 %
